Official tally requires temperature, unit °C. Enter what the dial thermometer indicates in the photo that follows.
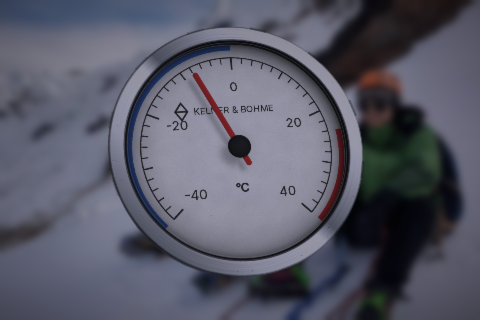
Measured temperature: -8 °C
